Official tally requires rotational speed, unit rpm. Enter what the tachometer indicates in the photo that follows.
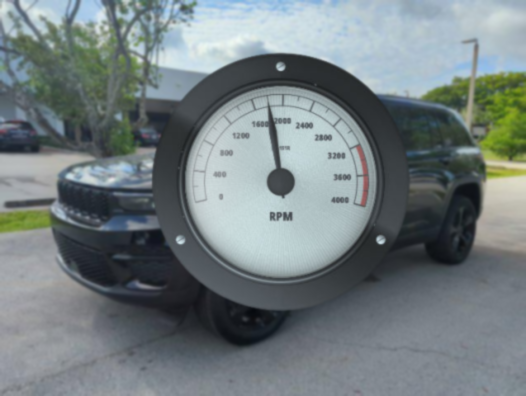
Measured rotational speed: 1800 rpm
